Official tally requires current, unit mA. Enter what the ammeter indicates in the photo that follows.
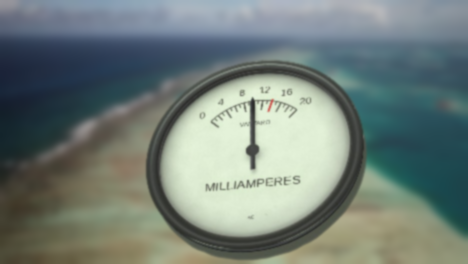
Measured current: 10 mA
